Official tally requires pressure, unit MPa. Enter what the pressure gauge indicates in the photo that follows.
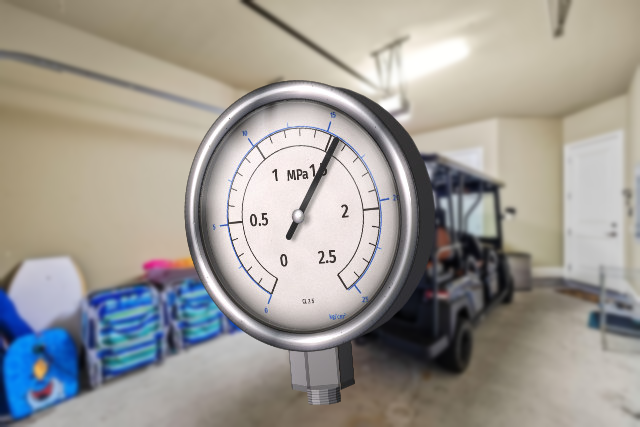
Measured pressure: 1.55 MPa
